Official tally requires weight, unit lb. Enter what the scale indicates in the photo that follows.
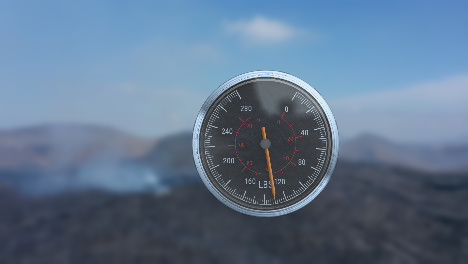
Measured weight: 130 lb
